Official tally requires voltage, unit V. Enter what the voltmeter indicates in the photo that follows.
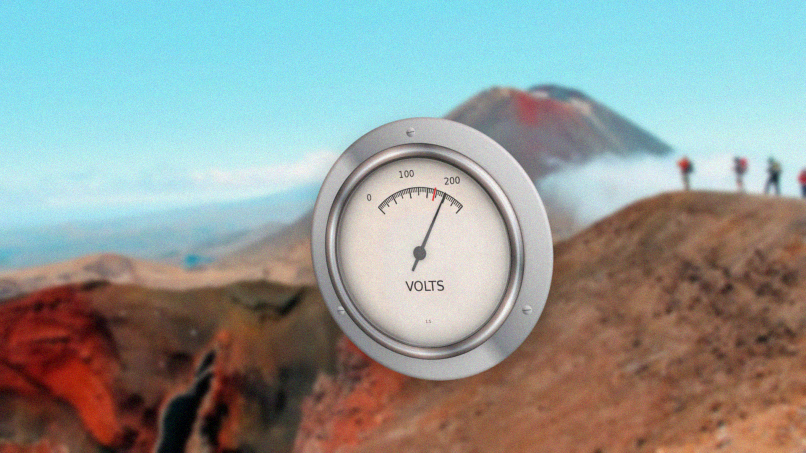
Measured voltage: 200 V
